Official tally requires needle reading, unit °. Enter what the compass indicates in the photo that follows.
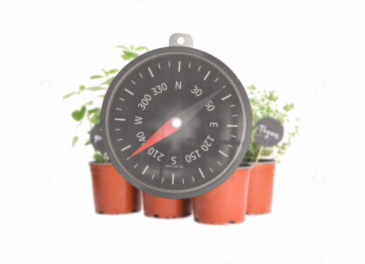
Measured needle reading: 230 °
